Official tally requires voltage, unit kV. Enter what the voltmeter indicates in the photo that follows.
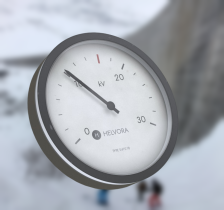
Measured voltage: 10 kV
